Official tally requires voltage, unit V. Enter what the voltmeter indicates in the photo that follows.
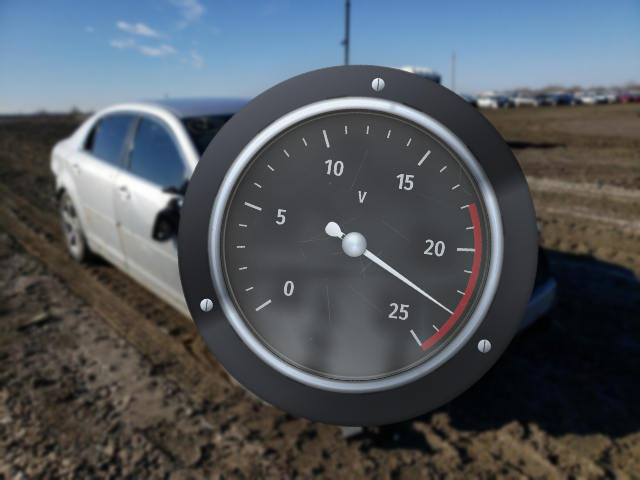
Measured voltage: 23 V
